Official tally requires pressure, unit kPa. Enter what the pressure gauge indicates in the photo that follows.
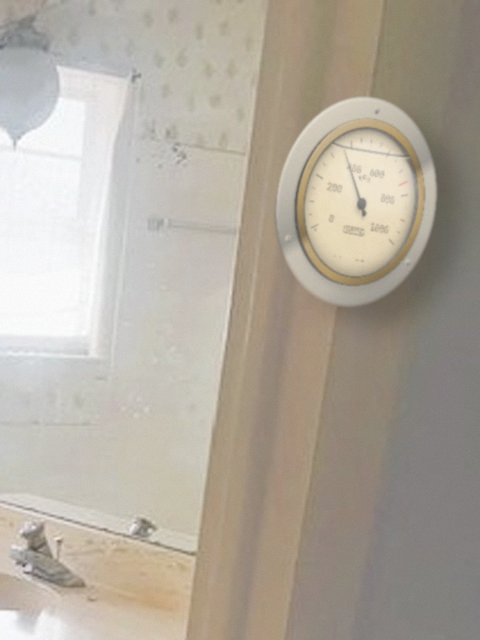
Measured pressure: 350 kPa
